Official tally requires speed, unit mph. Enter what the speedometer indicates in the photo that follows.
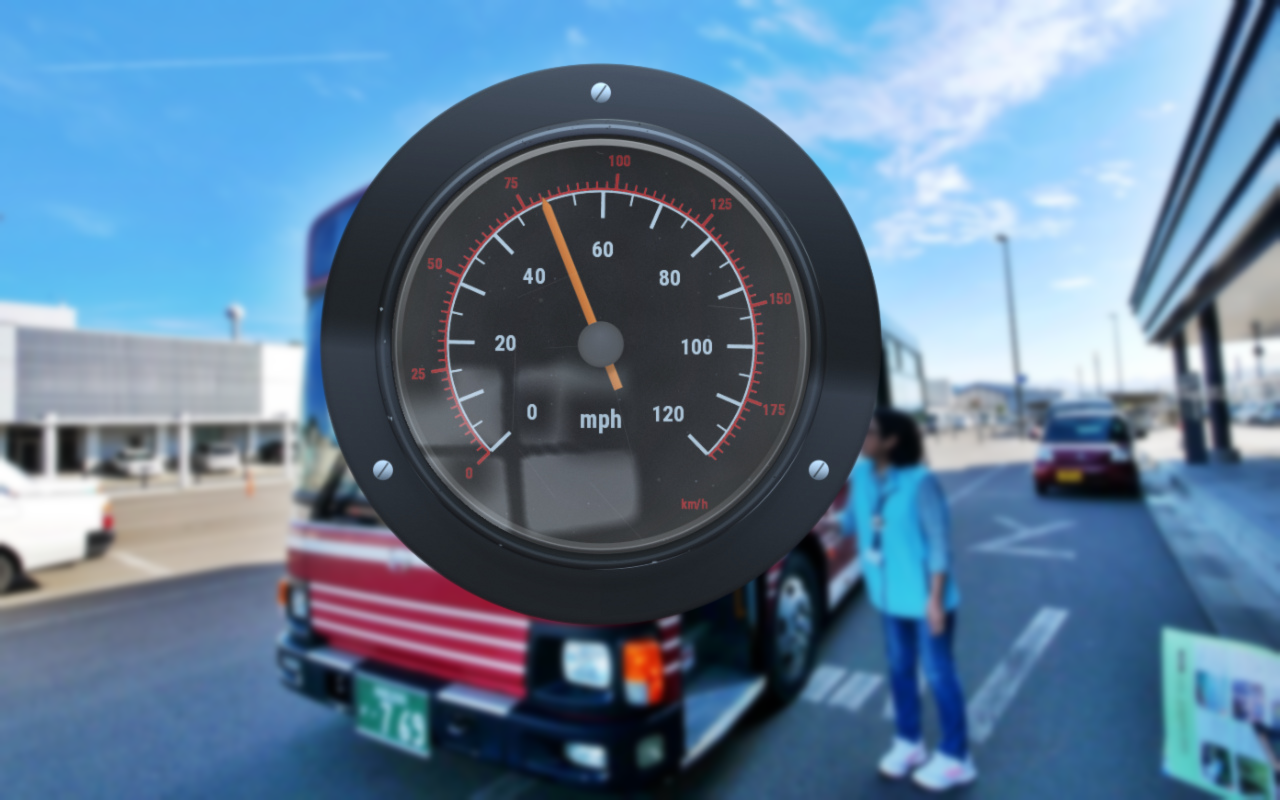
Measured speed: 50 mph
